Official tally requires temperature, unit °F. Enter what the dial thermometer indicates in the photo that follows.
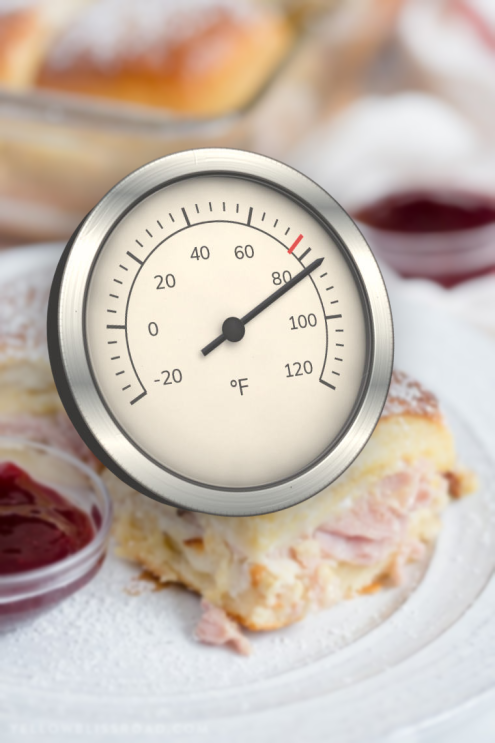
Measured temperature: 84 °F
